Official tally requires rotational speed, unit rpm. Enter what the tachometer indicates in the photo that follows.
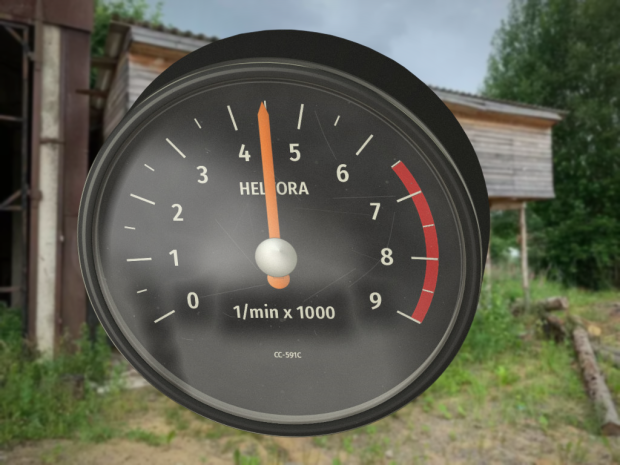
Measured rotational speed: 4500 rpm
